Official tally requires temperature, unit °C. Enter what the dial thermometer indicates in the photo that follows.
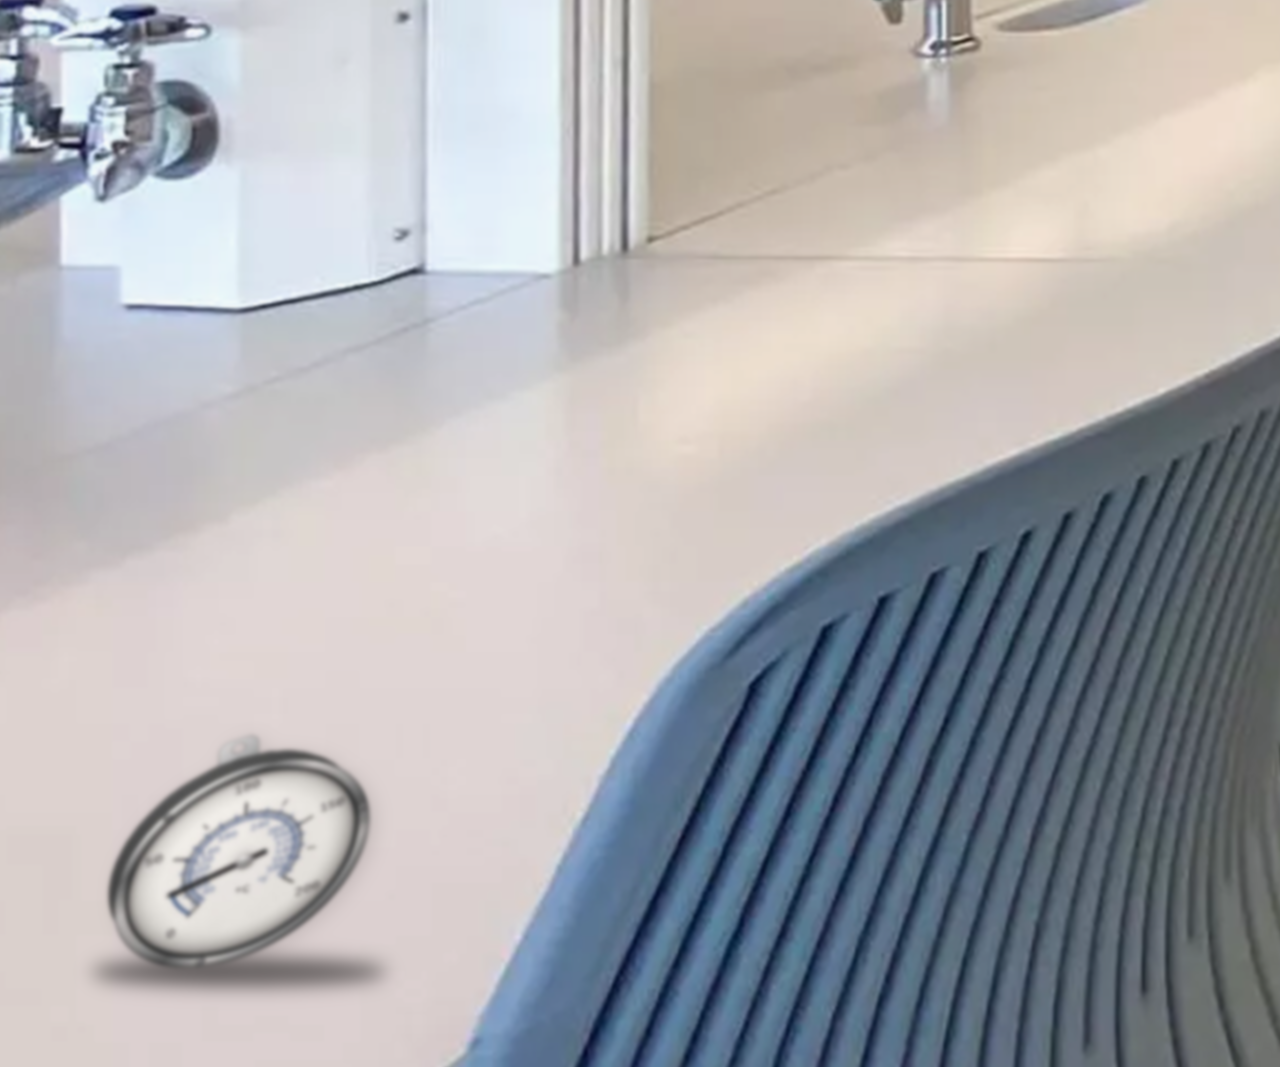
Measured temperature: 25 °C
